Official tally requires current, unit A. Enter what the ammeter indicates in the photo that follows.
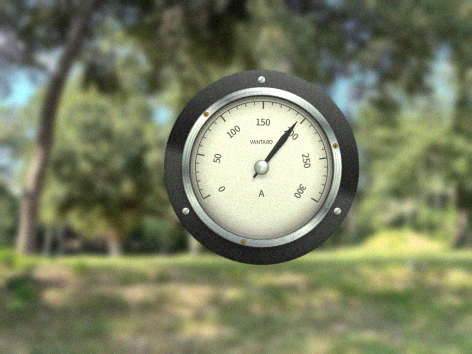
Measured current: 195 A
